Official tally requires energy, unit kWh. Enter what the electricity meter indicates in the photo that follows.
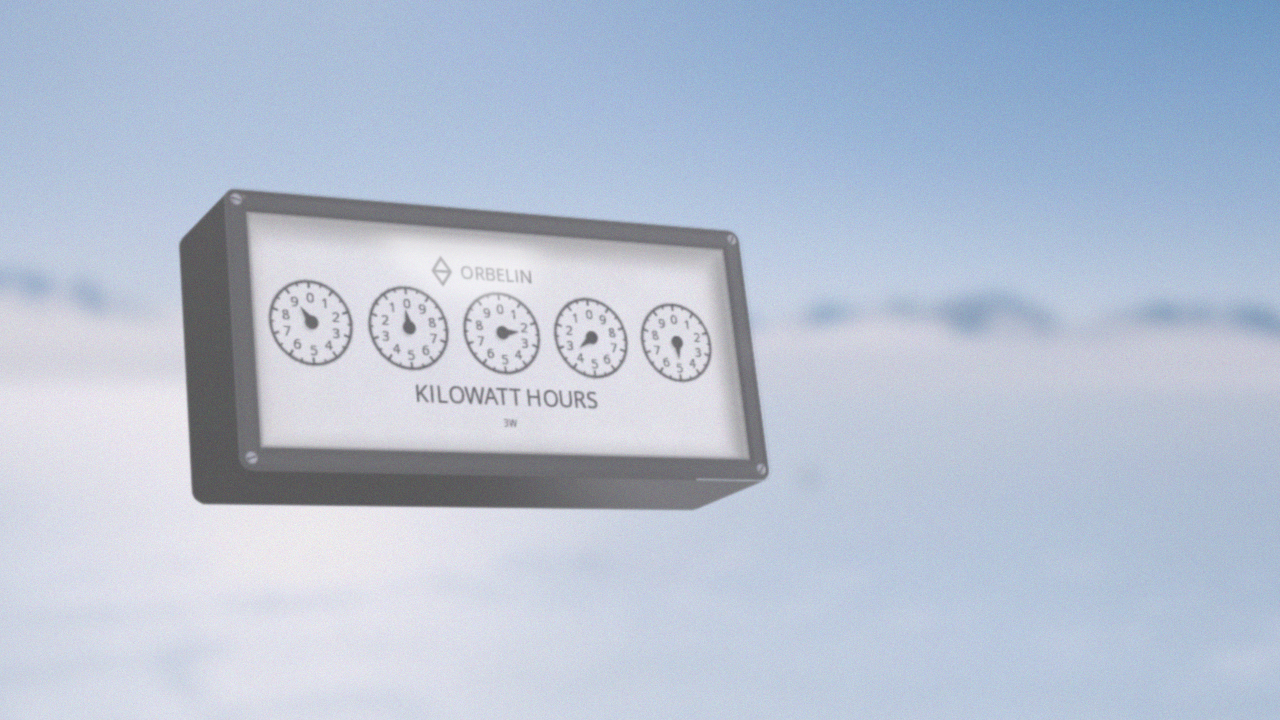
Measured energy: 90235 kWh
